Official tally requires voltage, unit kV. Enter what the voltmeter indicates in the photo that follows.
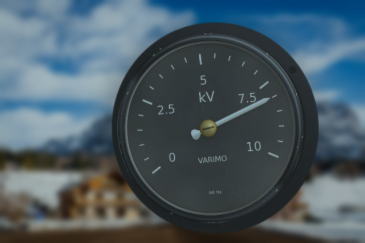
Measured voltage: 8 kV
